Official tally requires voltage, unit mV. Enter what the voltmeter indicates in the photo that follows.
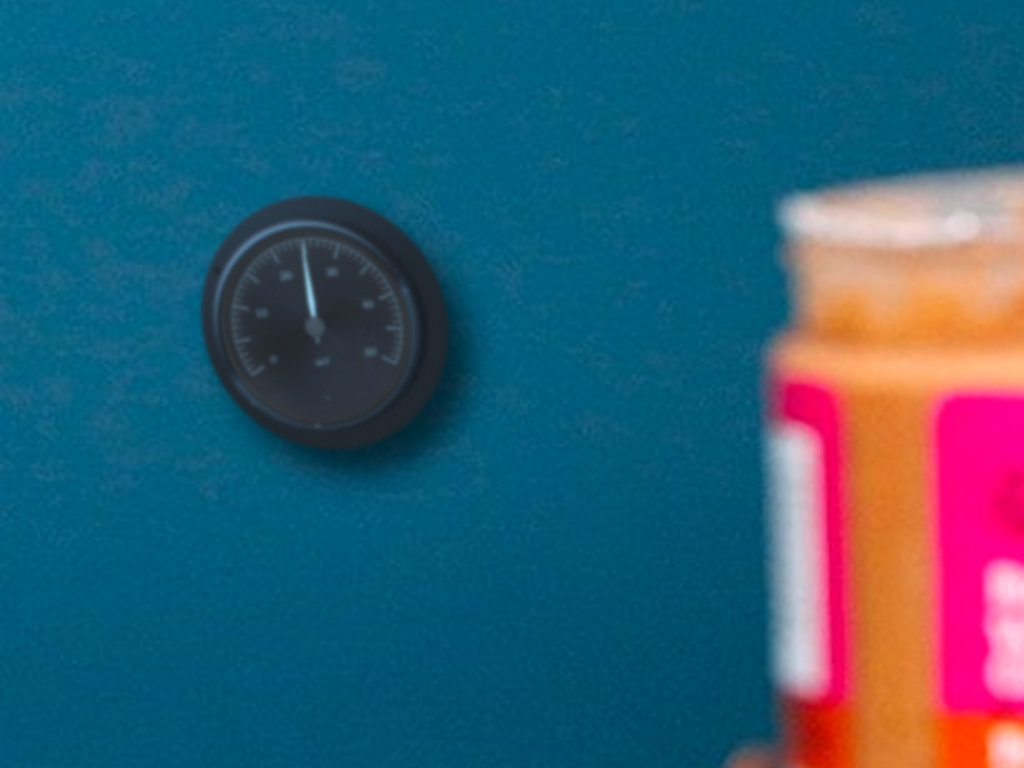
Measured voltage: 25 mV
